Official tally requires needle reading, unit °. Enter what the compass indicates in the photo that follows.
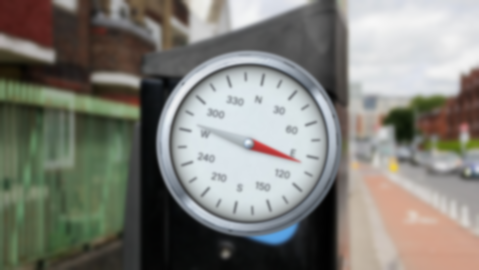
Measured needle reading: 97.5 °
